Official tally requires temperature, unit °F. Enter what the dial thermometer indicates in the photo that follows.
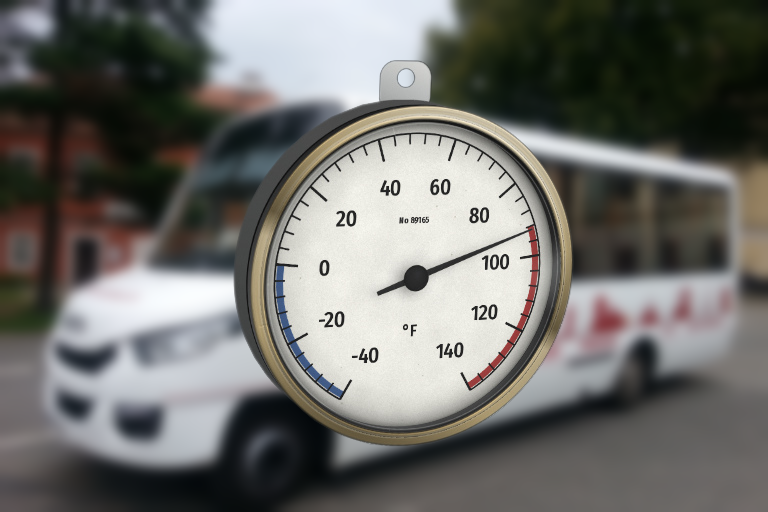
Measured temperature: 92 °F
